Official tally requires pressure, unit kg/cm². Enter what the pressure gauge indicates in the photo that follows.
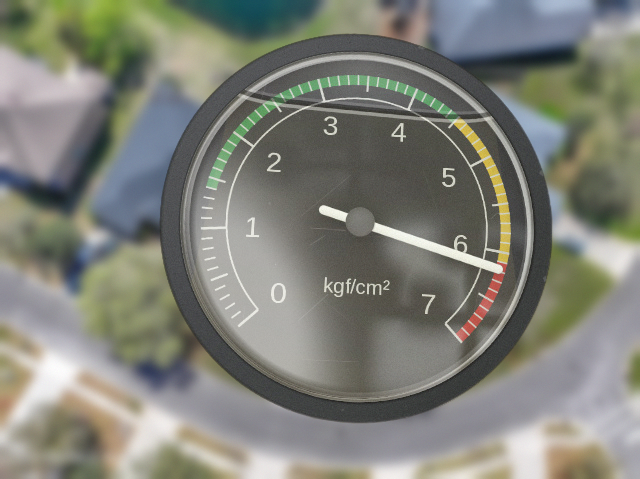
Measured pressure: 6.2 kg/cm²
